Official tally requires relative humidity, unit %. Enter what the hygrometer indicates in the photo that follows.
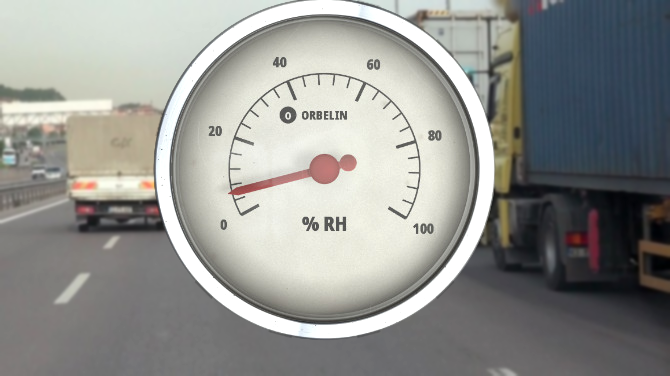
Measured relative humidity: 6 %
